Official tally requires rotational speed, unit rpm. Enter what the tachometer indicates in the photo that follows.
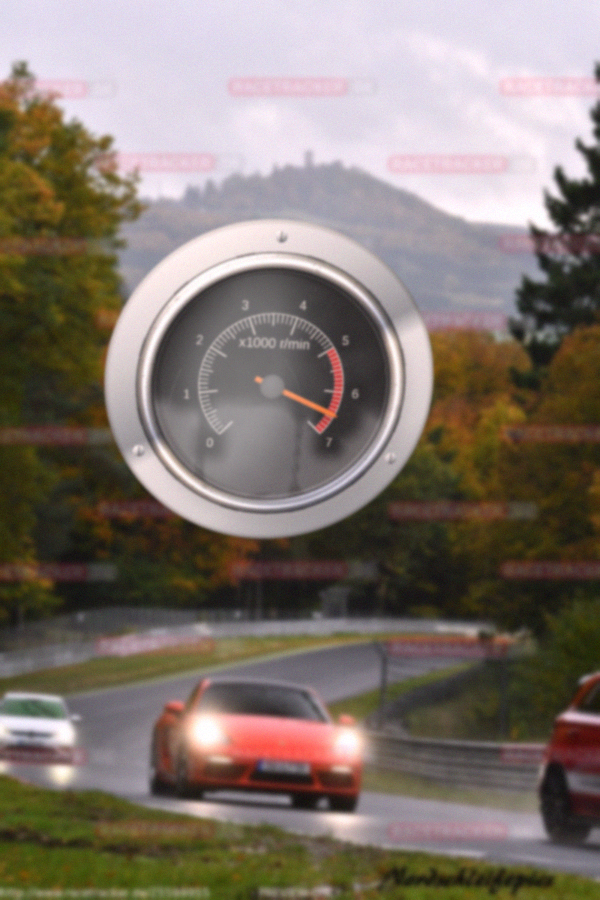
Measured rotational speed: 6500 rpm
